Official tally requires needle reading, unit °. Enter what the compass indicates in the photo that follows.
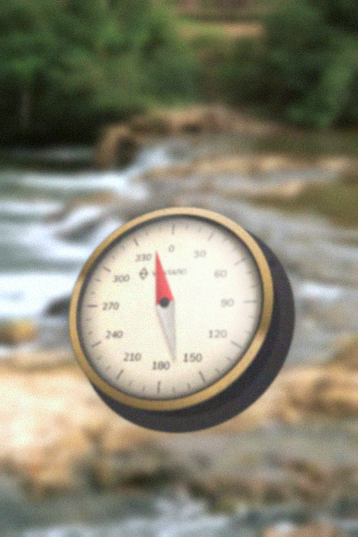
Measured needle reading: 345 °
